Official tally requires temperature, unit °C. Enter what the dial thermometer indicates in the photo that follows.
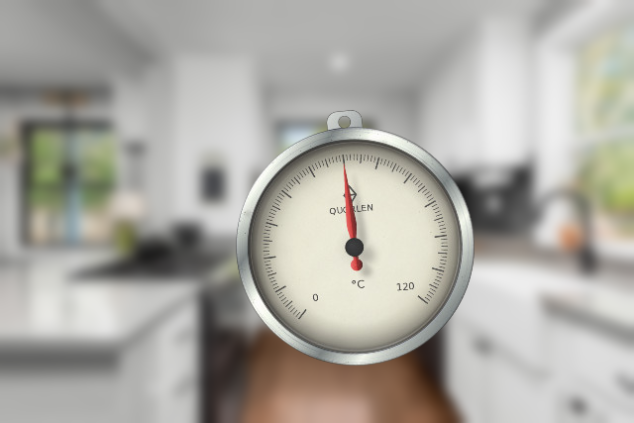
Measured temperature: 60 °C
